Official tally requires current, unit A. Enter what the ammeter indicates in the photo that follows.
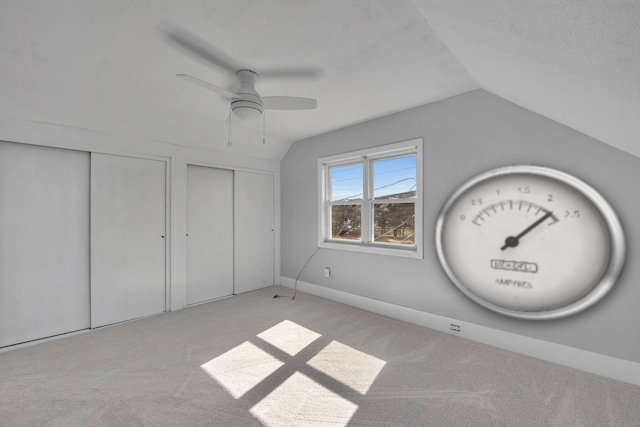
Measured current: 2.25 A
